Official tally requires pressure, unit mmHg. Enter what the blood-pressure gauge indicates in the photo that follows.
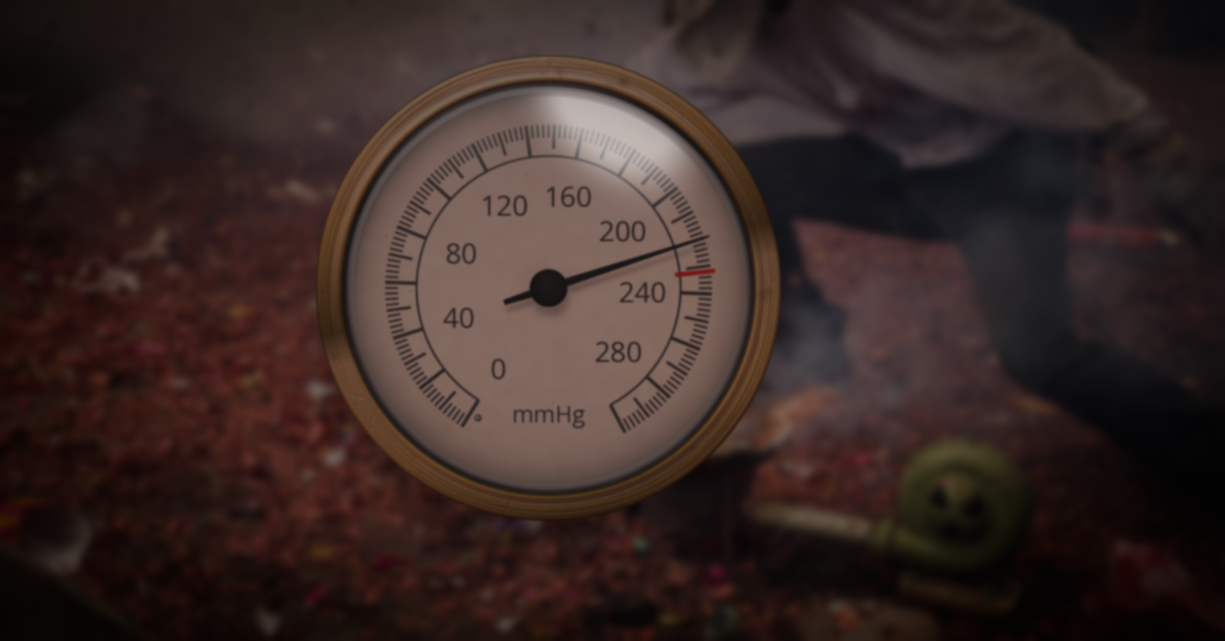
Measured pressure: 220 mmHg
